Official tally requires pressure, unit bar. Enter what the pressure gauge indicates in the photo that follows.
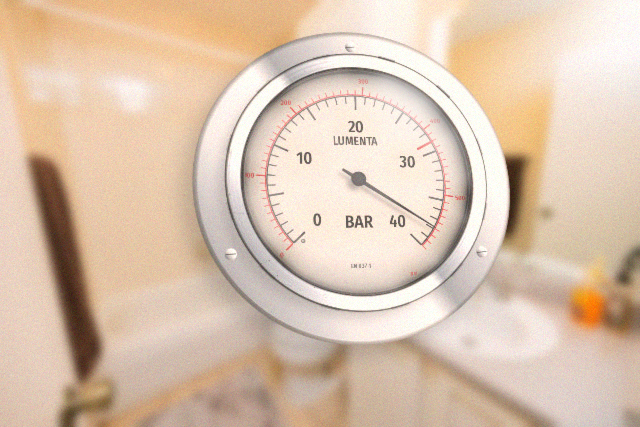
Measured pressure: 38 bar
